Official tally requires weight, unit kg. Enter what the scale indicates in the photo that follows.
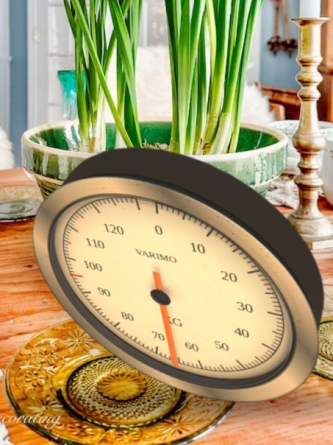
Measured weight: 65 kg
